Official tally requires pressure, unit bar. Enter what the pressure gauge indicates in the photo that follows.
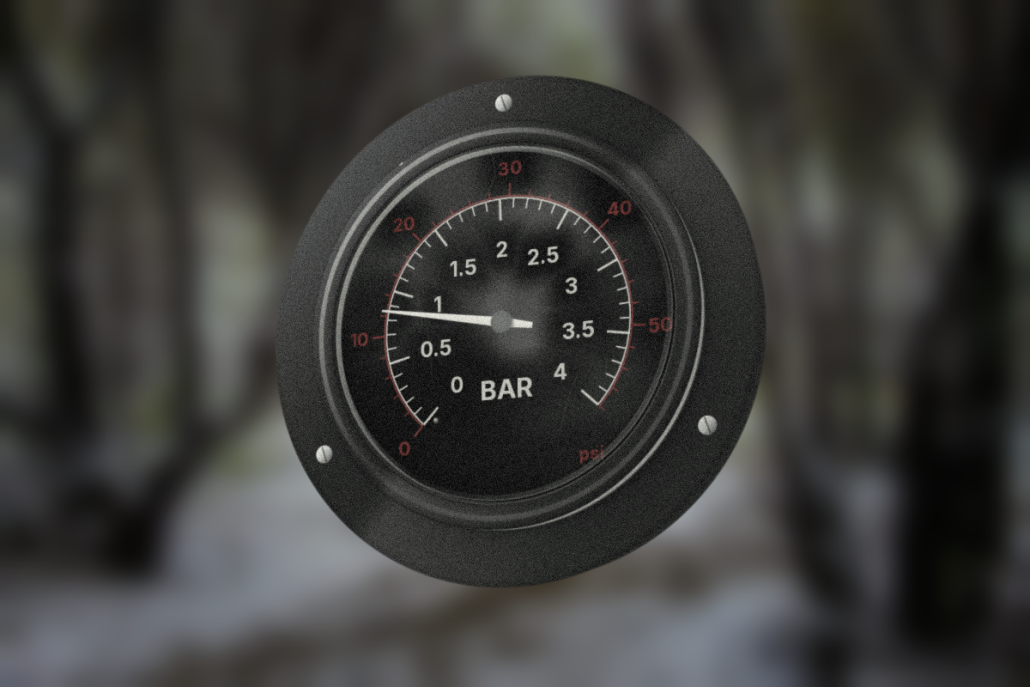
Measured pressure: 0.85 bar
